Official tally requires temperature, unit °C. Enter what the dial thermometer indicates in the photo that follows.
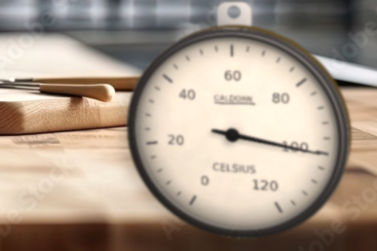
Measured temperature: 100 °C
